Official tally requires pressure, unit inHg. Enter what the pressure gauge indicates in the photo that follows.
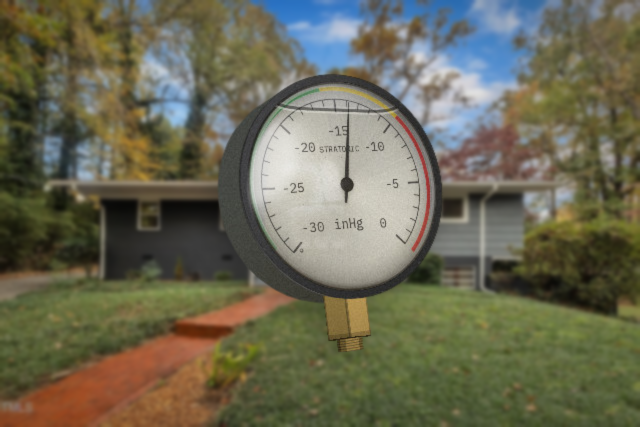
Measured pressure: -14 inHg
